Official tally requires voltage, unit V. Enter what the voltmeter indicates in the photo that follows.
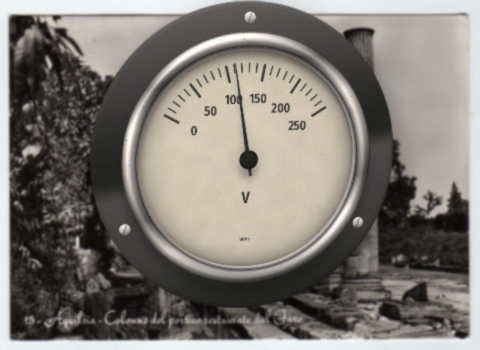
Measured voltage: 110 V
